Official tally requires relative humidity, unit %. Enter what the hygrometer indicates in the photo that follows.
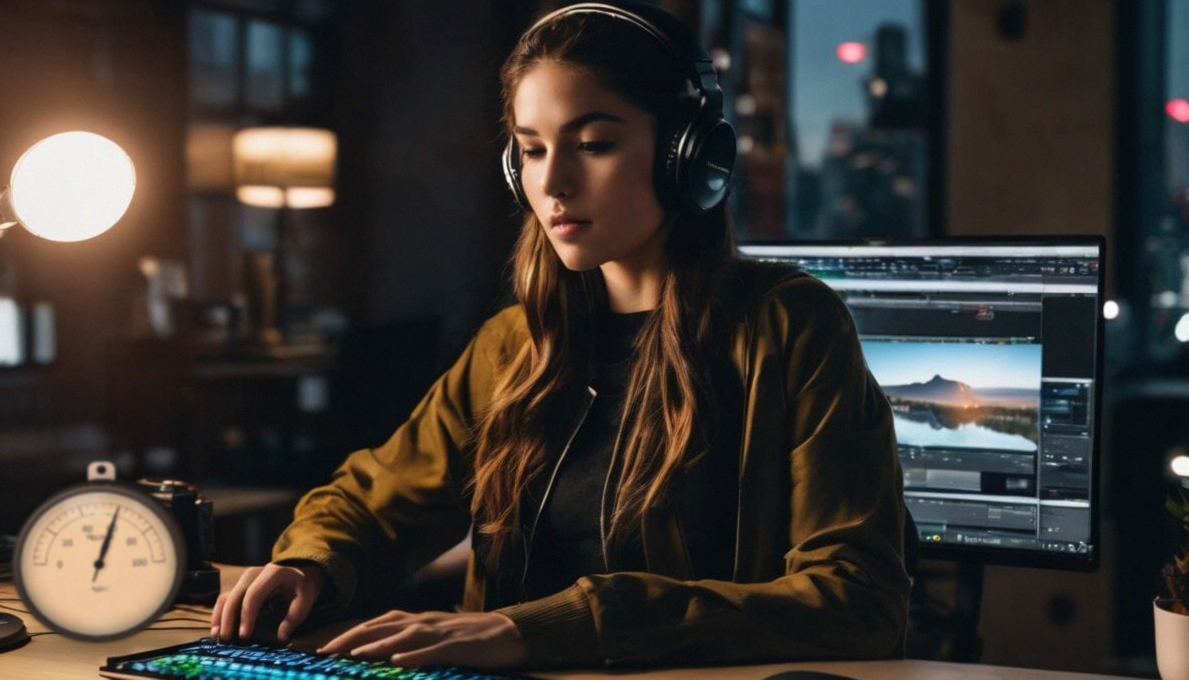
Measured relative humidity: 60 %
